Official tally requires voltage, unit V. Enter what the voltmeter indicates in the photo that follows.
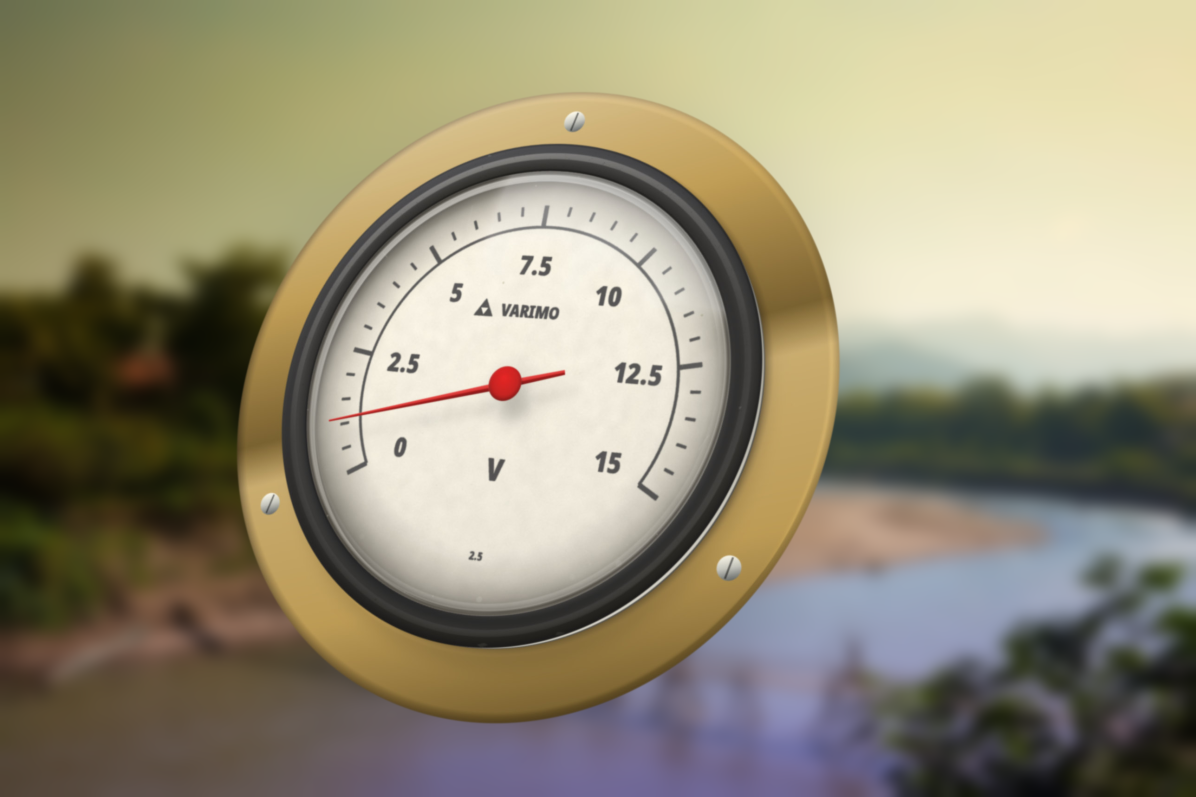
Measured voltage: 1 V
